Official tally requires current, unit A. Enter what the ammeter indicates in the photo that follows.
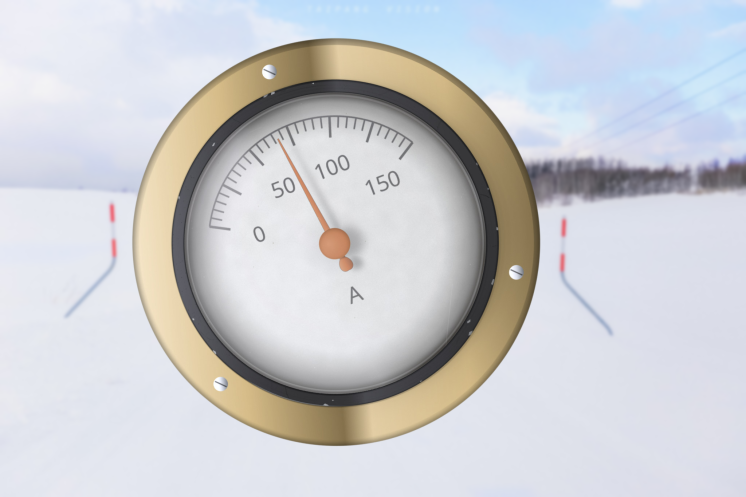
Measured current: 67.5 A
